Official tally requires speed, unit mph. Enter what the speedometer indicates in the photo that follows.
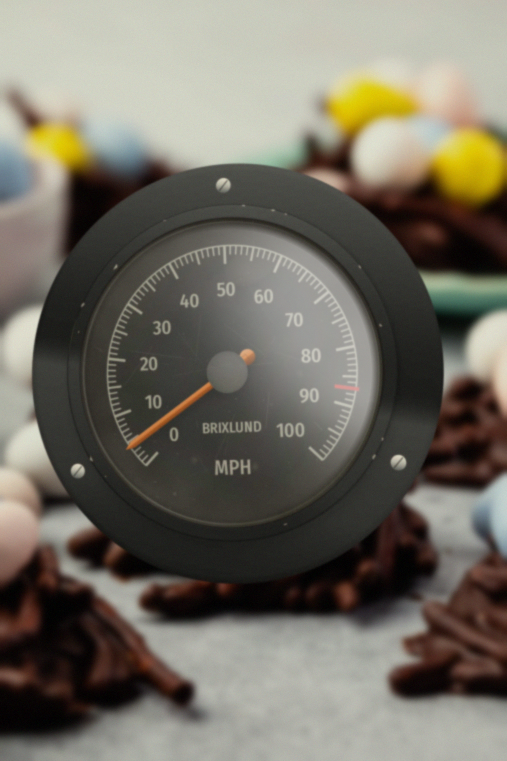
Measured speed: 4 mph
